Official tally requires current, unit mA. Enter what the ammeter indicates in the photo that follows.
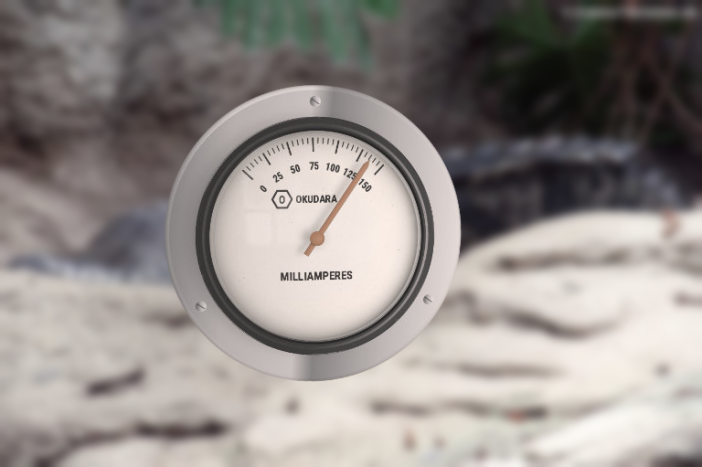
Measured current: 135 mA
